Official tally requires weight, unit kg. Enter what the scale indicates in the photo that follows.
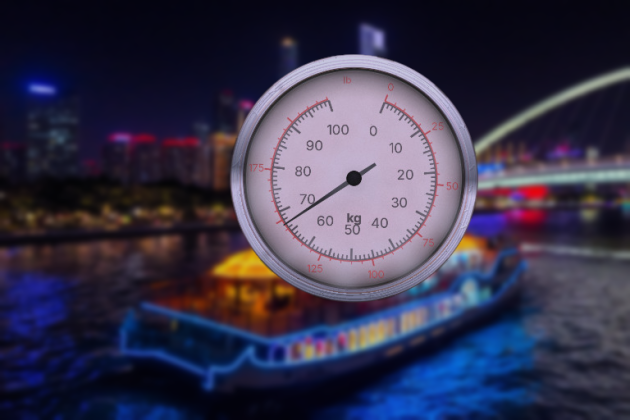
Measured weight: 67 kg
